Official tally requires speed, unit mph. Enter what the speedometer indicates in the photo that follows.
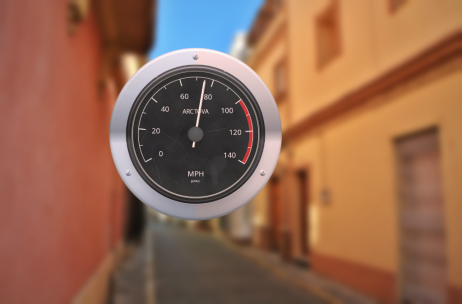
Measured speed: 75 mph
